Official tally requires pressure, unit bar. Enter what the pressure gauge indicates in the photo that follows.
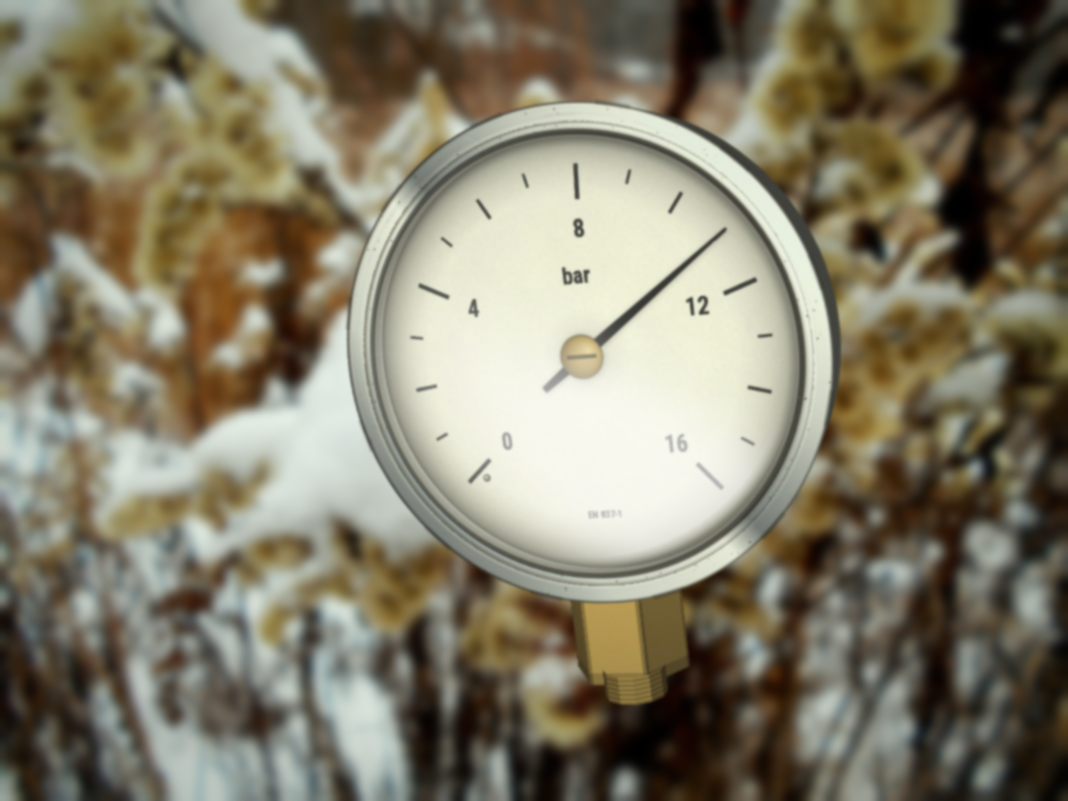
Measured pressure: 11 bar
